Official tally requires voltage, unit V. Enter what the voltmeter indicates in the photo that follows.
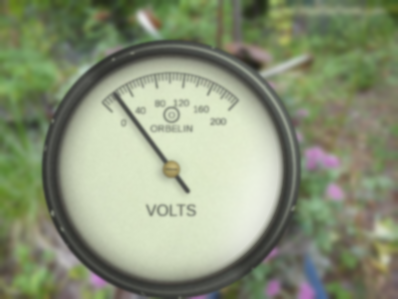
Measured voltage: 20 V
